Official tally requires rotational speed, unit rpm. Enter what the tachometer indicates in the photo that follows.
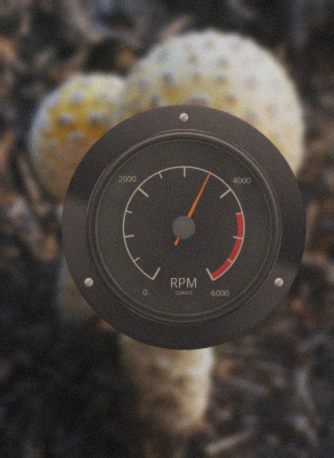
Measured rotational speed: 3500 rpm
